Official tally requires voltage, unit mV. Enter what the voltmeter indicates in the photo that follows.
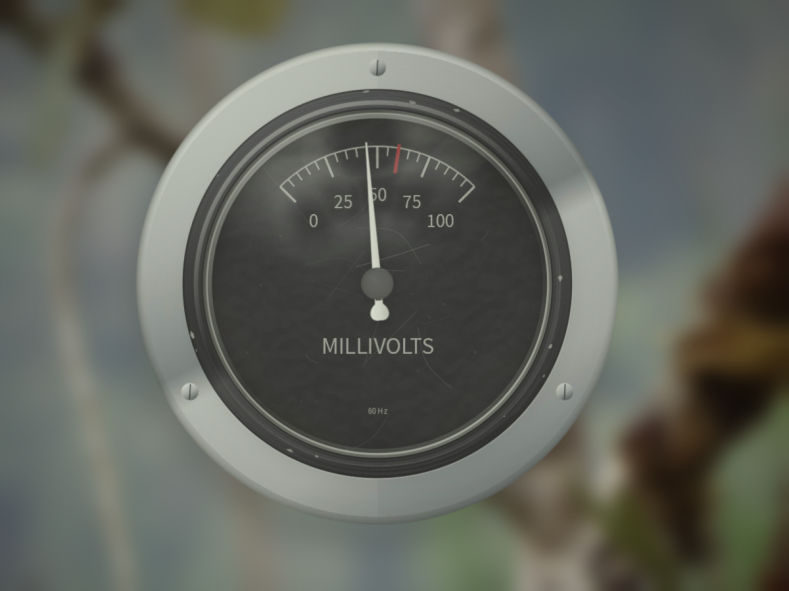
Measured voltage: 45 mV
